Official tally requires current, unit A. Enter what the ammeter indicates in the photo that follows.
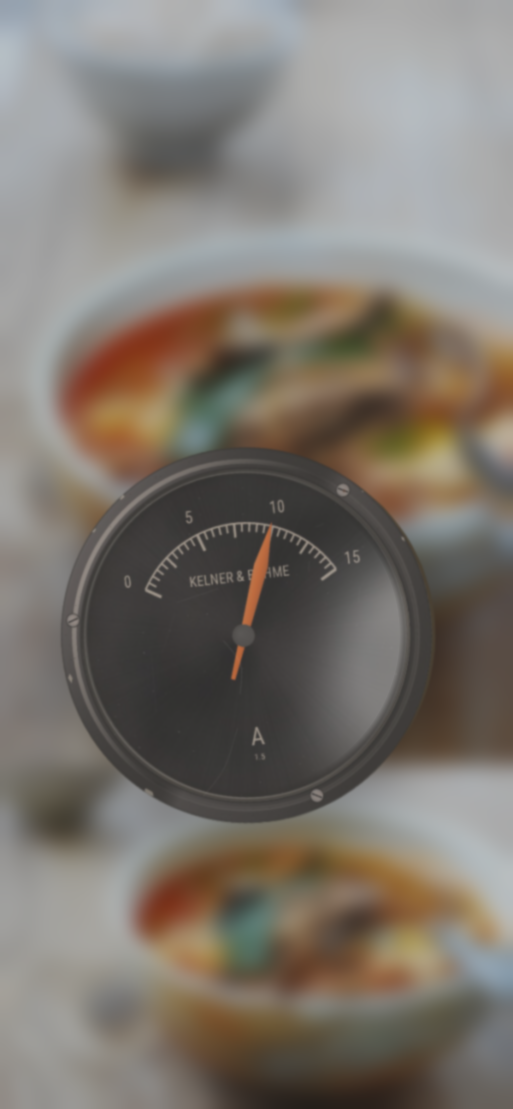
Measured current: 10 A
